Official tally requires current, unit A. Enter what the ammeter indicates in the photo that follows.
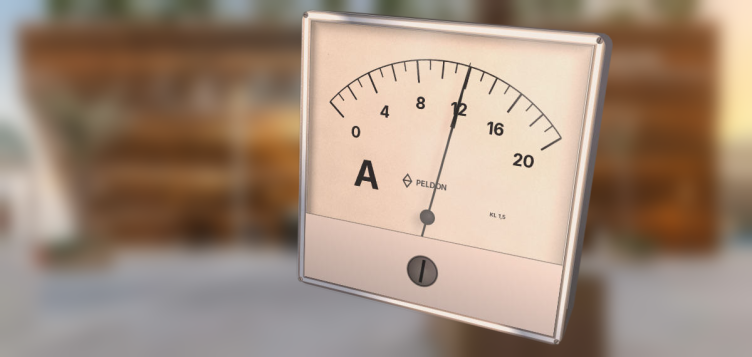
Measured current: 12 A
